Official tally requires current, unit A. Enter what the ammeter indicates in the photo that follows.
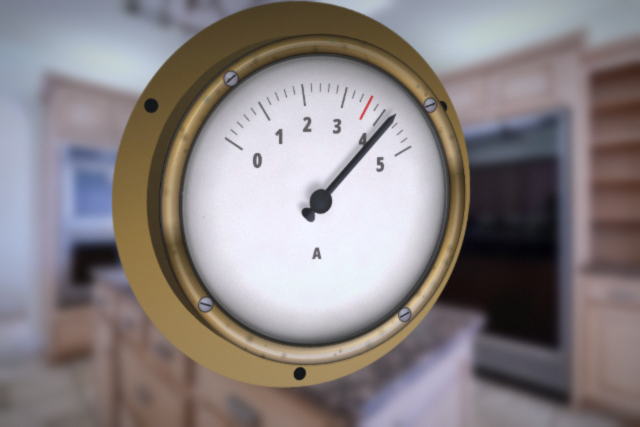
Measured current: 4.2 A
